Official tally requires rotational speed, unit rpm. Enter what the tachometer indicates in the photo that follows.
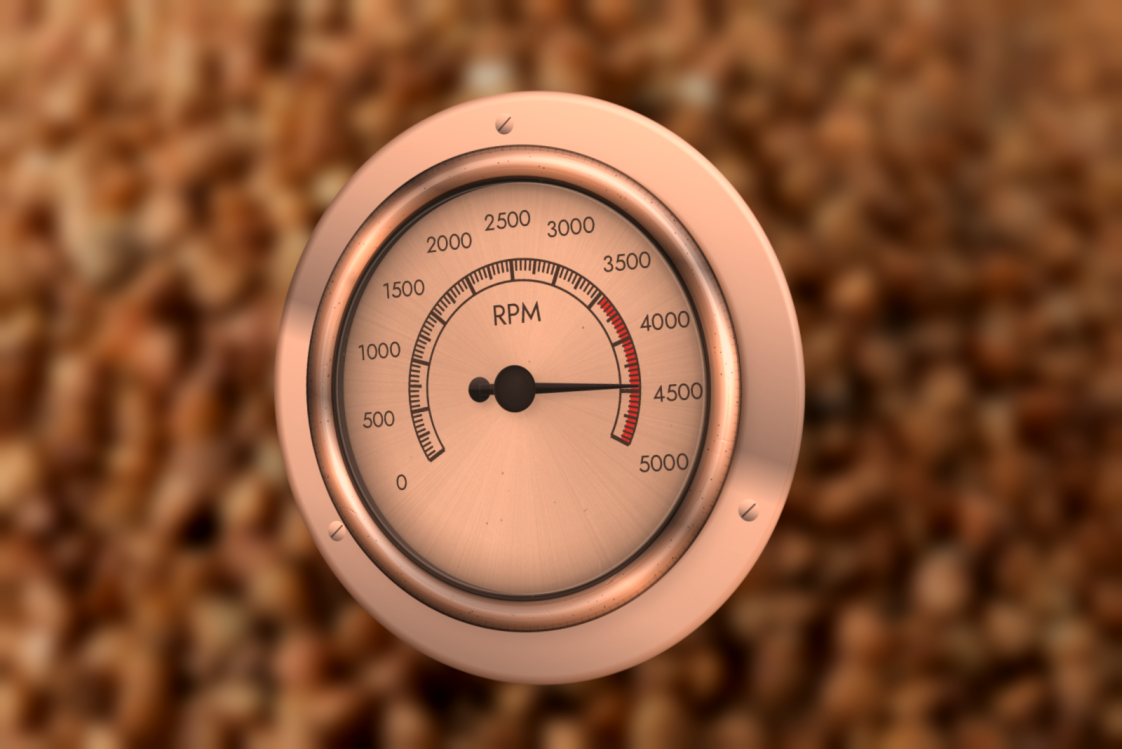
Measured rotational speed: 4450 rpm
